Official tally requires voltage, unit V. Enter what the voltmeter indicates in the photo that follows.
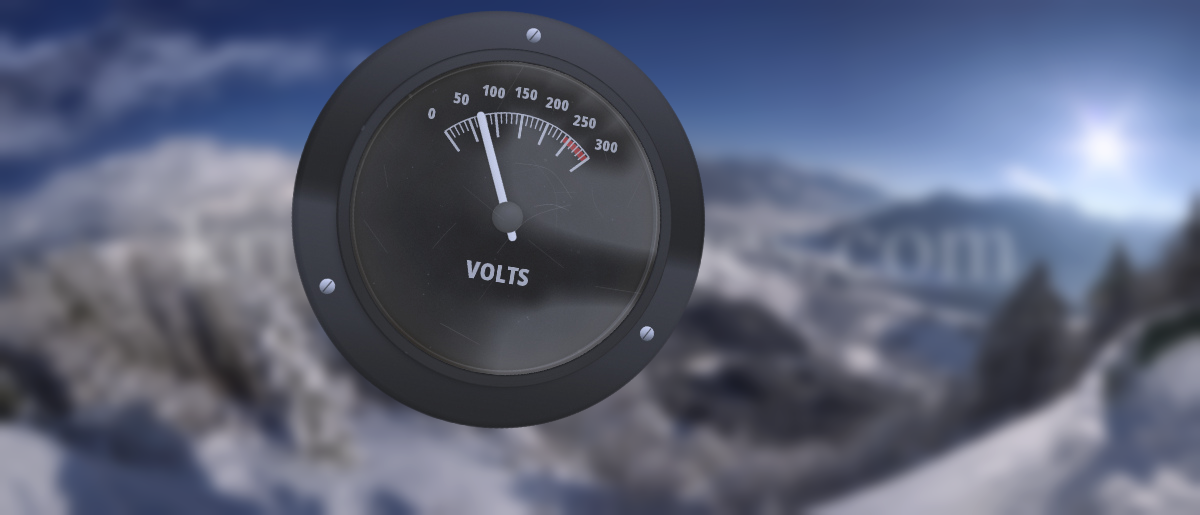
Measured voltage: 70 V
